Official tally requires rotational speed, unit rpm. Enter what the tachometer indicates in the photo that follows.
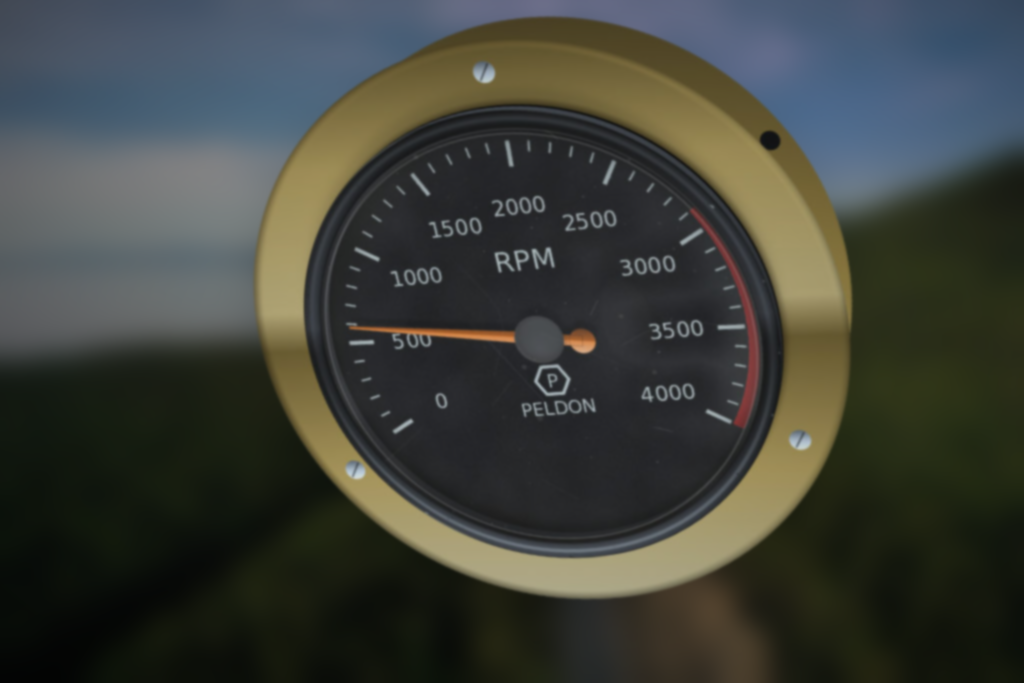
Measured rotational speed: 600 rpm
